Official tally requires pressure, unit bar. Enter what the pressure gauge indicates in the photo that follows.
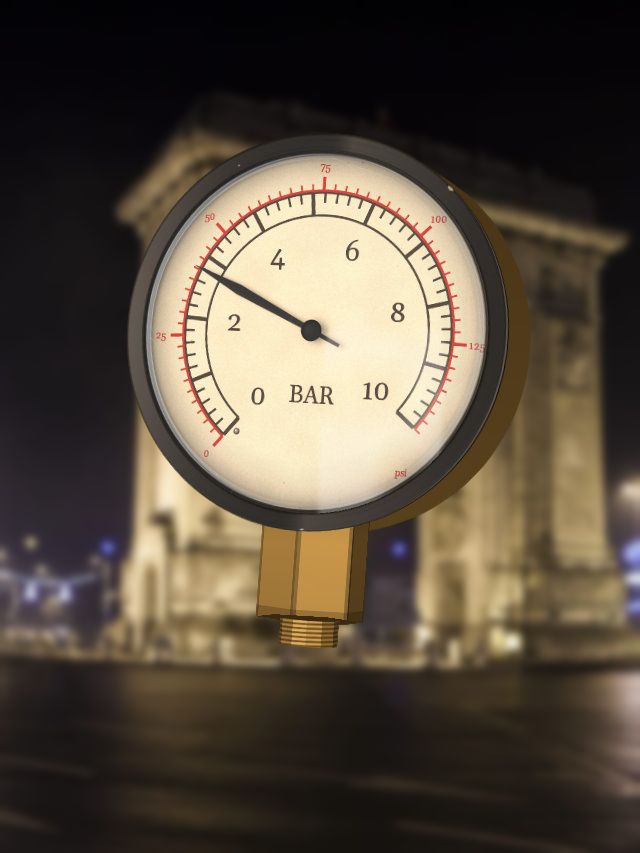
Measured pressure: 2.8 bar
